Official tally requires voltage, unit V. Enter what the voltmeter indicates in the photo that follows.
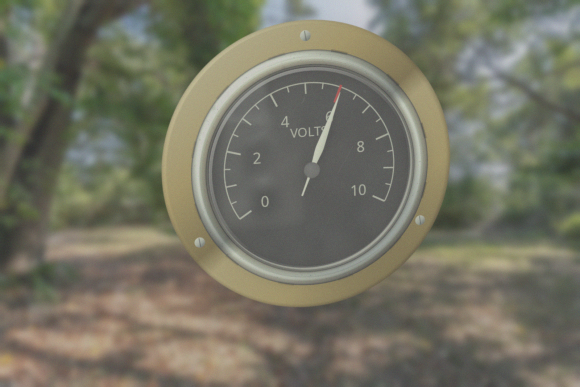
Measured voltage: 6 V
